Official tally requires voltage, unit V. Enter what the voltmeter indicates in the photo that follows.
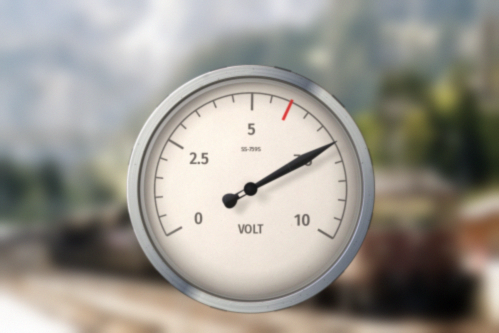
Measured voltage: 7.5 V
